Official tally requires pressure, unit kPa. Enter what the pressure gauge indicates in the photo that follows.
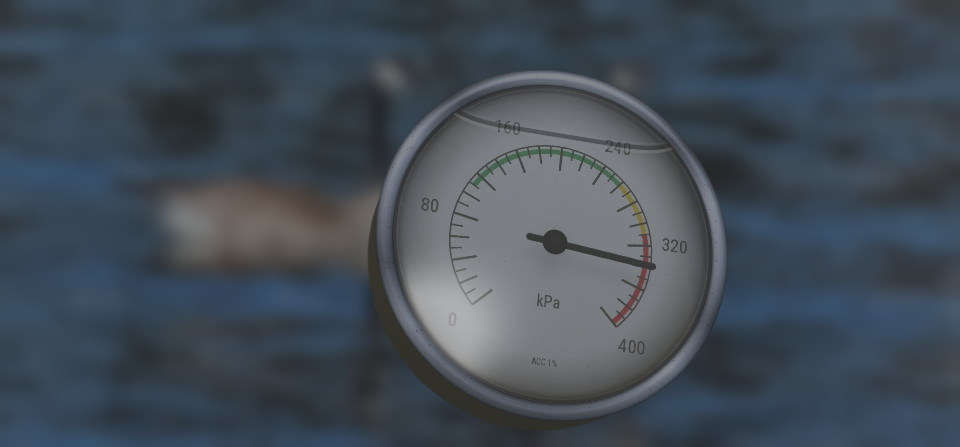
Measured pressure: 340 kPa
